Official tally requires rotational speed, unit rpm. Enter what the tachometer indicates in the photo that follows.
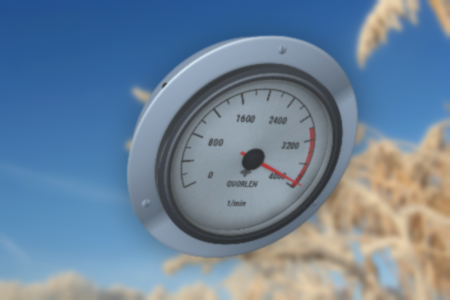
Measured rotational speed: 3900 rpm
